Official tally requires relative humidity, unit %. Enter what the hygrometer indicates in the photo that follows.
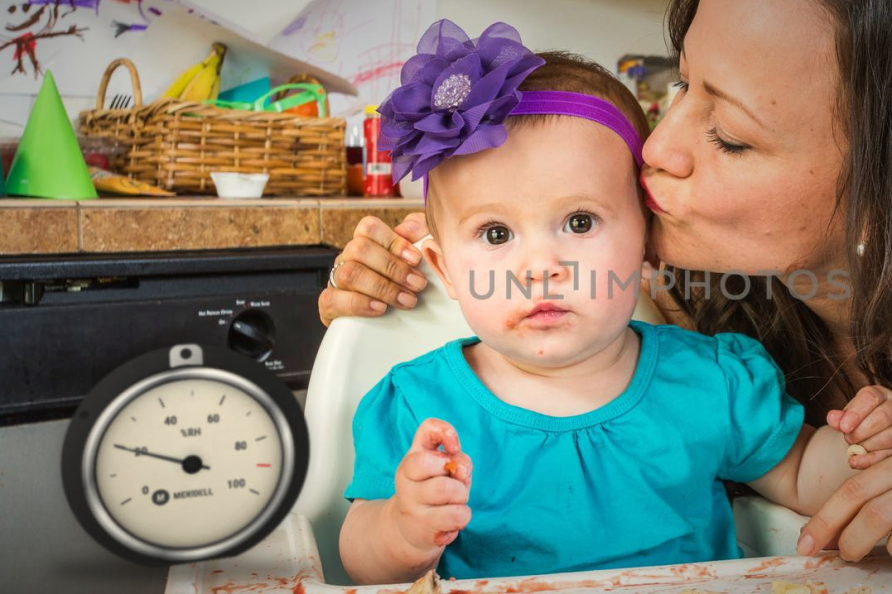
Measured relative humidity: 20 %
